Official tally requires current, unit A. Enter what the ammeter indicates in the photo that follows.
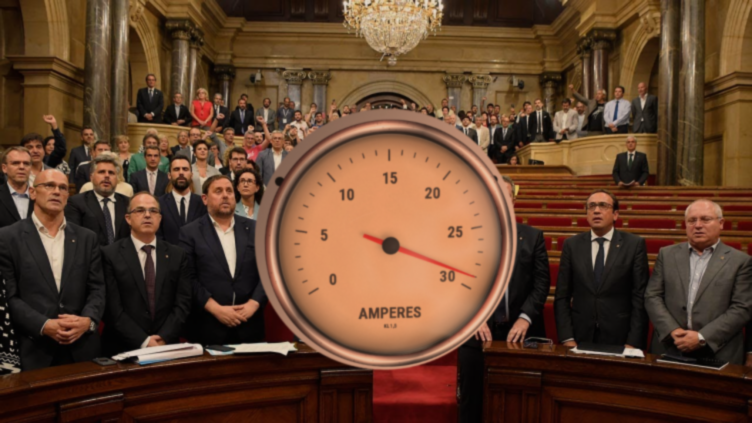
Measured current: 29 A
